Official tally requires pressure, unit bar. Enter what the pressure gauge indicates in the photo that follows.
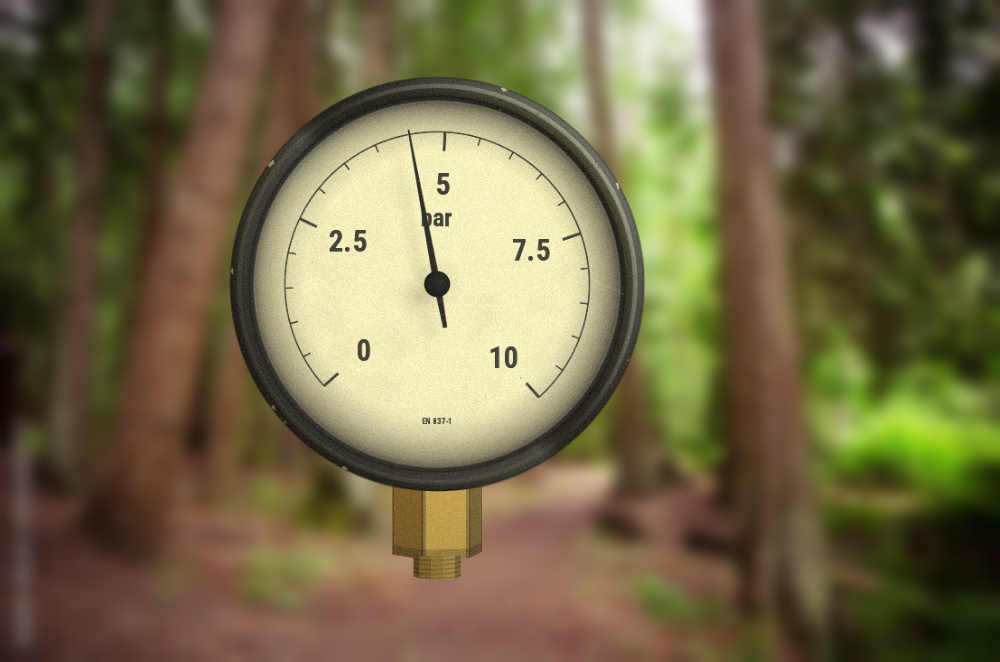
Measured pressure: 4.5 bar
